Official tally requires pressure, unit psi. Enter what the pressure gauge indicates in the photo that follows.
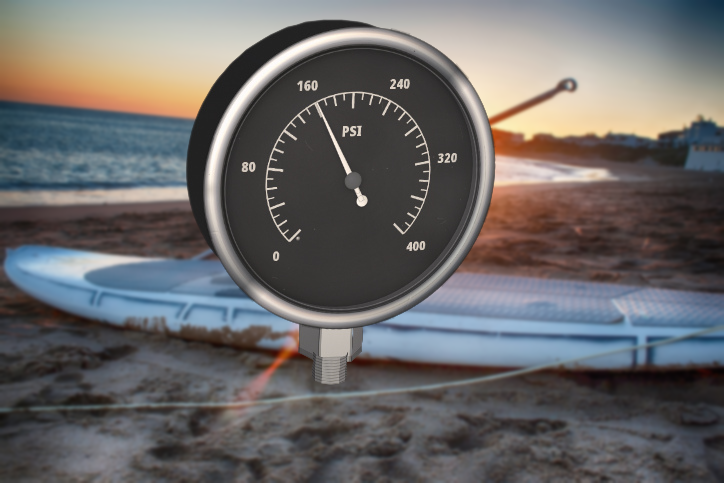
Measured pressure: 160 psi
